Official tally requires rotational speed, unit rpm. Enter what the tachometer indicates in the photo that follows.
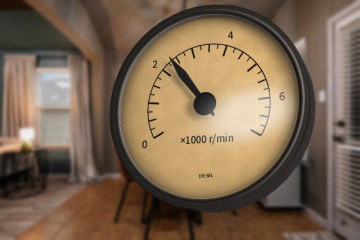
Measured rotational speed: 2375 rpm
